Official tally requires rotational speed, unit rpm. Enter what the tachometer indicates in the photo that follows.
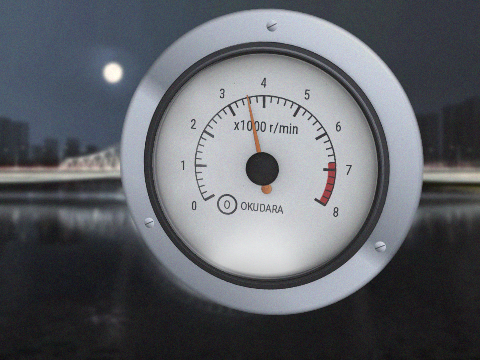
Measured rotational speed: 3600 rpm
